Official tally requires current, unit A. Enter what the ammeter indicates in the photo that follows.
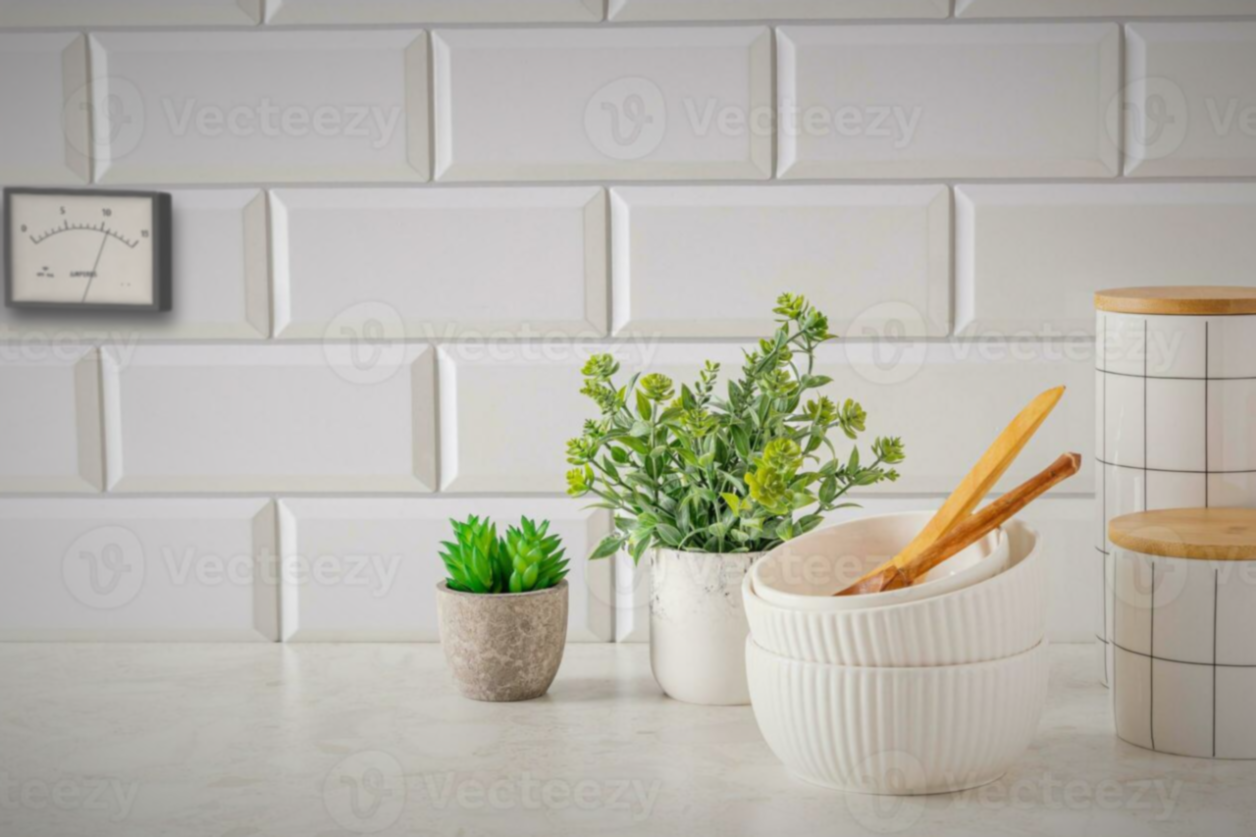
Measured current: 11 A
